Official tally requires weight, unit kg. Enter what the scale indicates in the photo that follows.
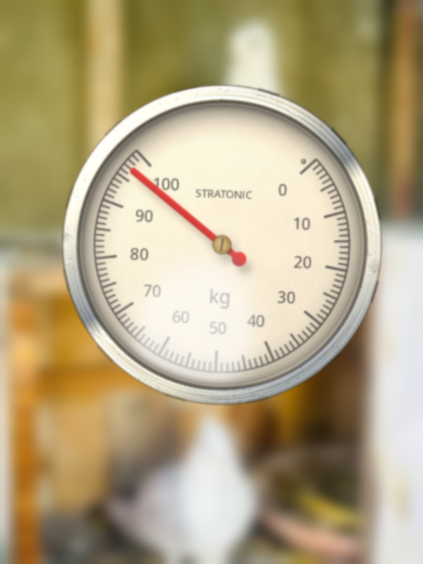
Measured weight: 97 kg
